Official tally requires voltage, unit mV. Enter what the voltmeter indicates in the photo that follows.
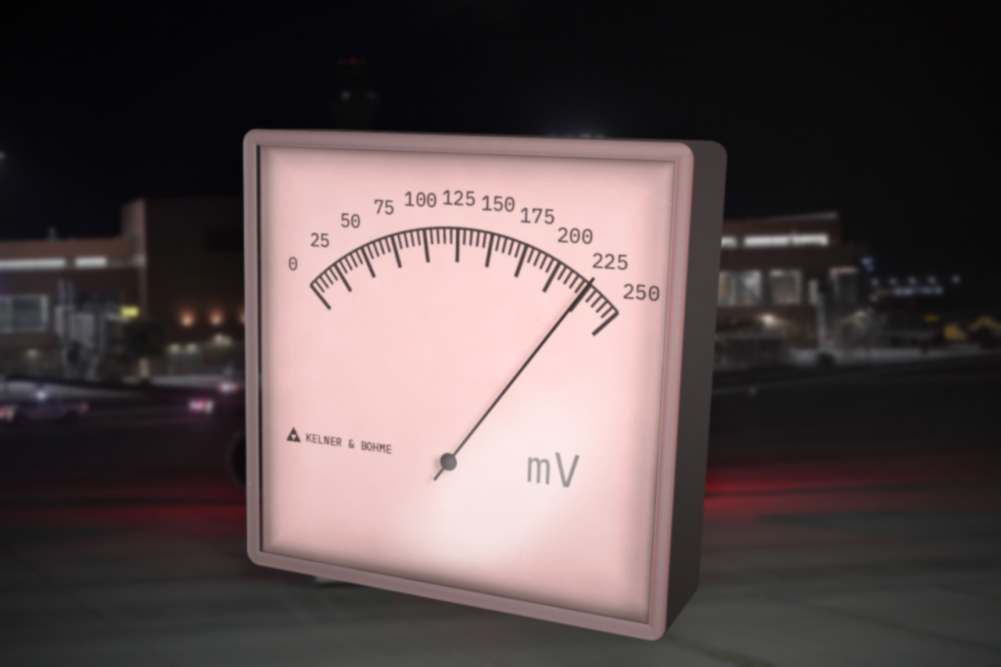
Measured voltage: 225 mV
